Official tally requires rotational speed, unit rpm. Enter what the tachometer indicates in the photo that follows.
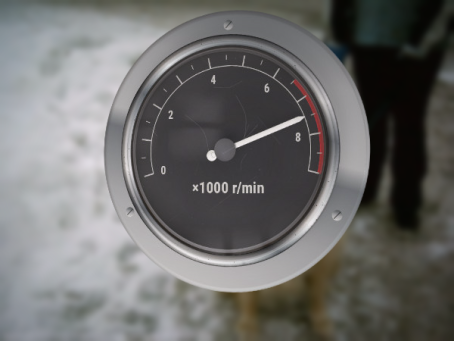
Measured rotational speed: 7500 rpm
